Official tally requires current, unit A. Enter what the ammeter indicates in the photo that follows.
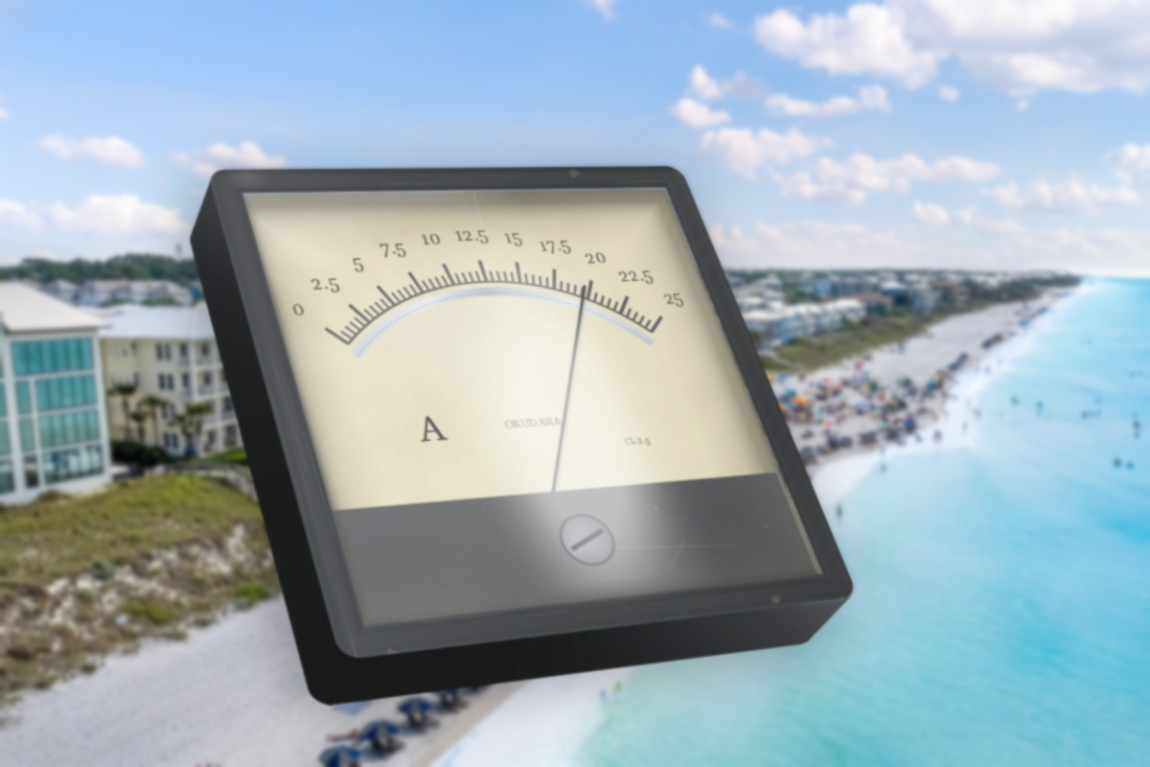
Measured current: 19.5 A
